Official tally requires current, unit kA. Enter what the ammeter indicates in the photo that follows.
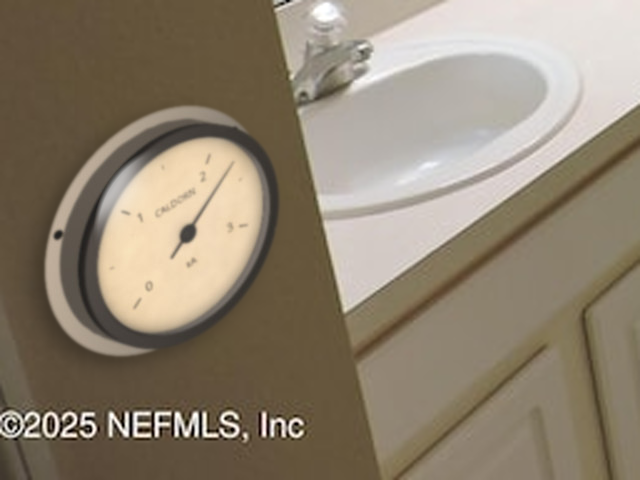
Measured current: 2.25 kA
